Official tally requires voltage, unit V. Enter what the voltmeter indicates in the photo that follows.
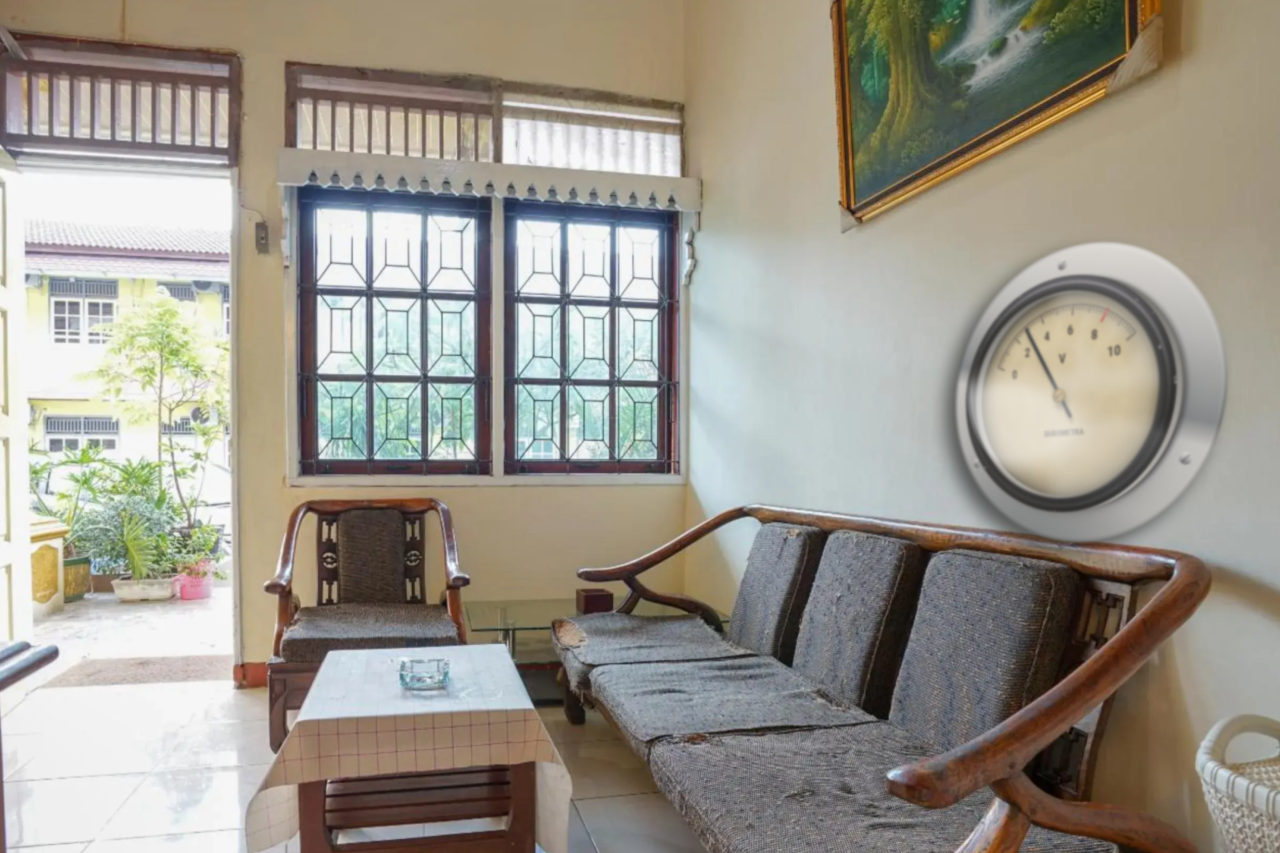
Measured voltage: 3 V
